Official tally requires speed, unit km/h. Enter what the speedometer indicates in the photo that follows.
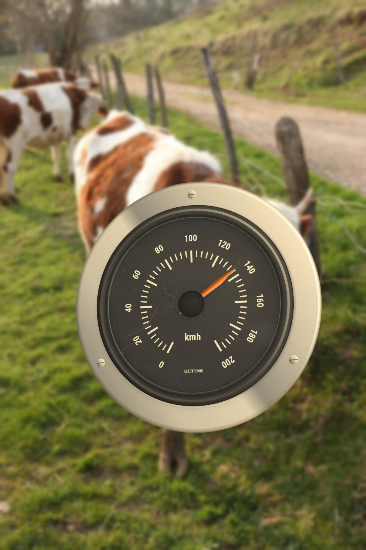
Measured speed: 136 km/h
